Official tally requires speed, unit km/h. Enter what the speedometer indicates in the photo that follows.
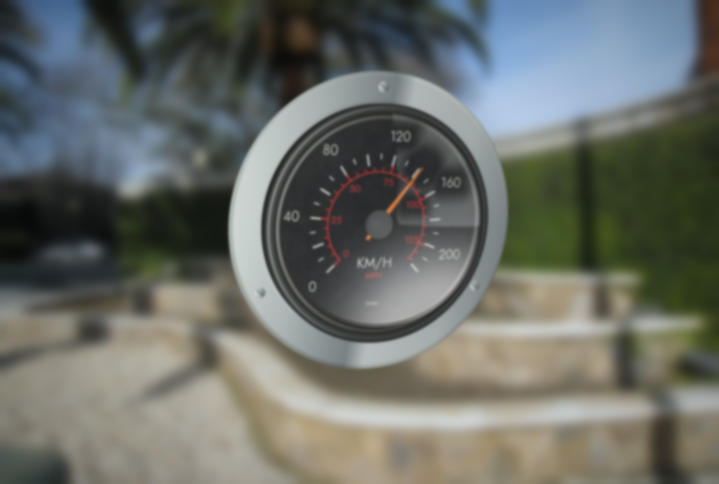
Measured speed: 140 km/h
